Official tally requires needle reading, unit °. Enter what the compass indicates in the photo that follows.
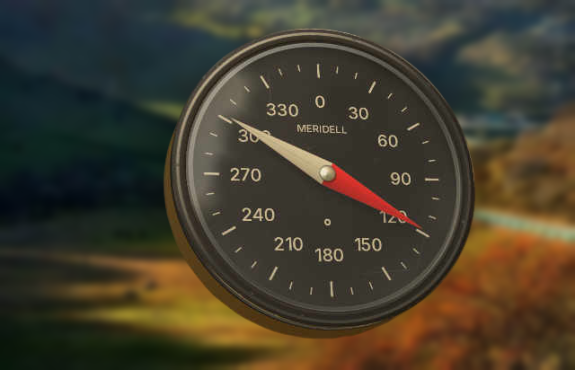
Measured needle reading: 120 °
